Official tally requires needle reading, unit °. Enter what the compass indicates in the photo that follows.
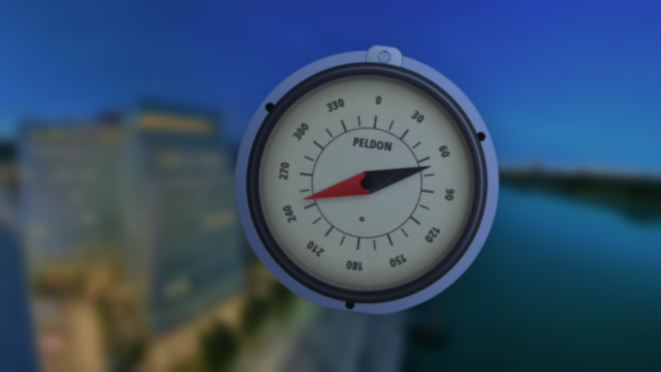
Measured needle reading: 247.5 °
